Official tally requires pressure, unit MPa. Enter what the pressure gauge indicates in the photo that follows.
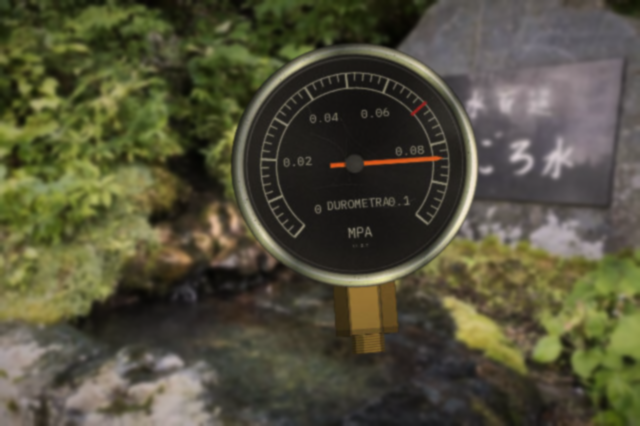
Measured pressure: 0.084 MPa
